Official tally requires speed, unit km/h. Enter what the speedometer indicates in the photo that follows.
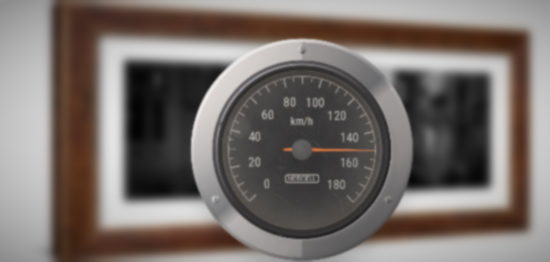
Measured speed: 150 km/h
